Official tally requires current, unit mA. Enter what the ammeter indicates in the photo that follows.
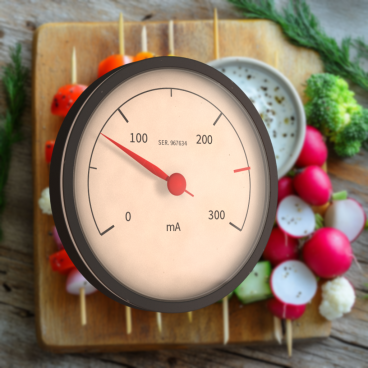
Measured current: 75 mA
